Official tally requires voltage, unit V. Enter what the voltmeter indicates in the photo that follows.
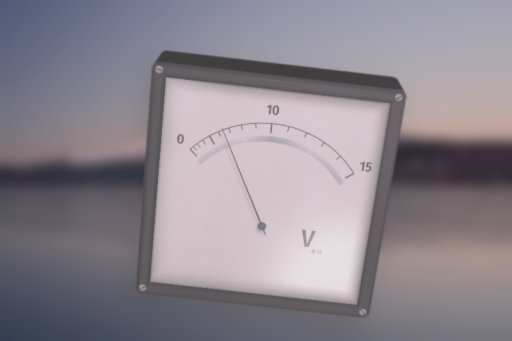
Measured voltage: 6.5 V
